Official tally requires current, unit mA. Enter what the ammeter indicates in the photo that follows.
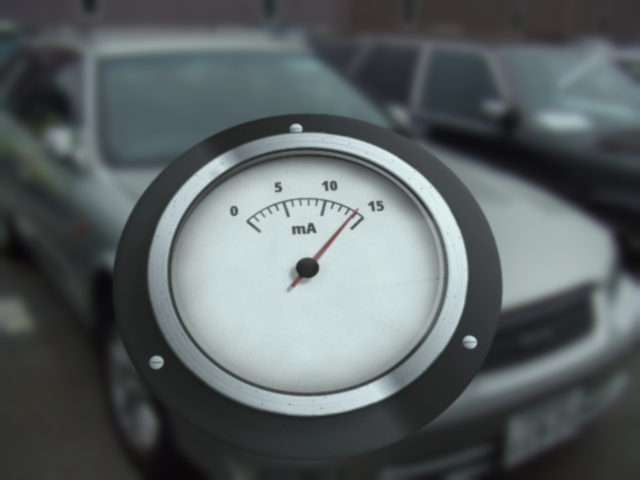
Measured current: 14 mA
